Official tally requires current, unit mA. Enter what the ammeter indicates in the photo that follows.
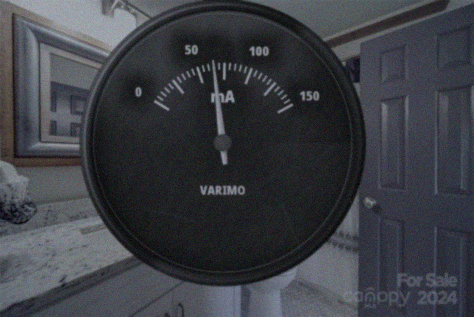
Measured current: 65 mA
